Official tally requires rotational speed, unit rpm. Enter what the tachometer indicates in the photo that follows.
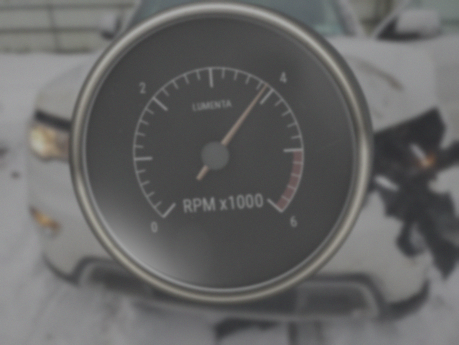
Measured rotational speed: 3900 rpm
